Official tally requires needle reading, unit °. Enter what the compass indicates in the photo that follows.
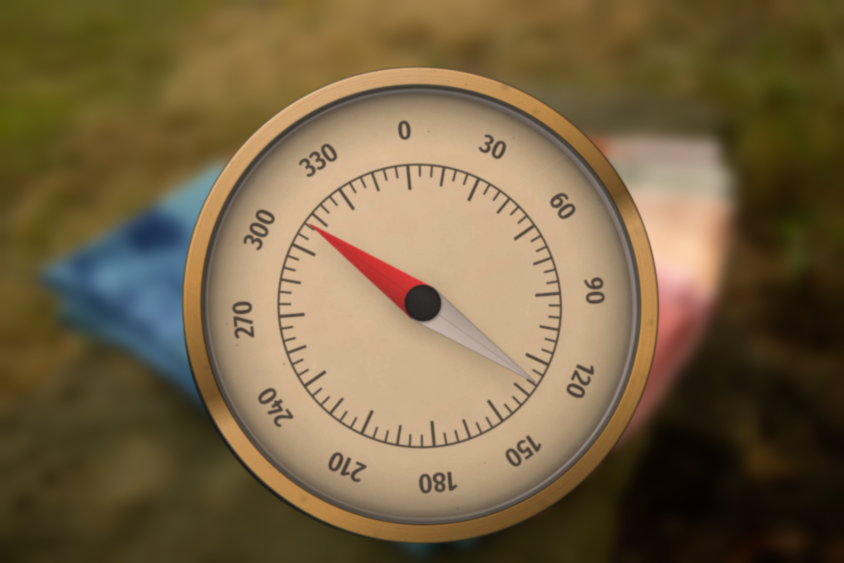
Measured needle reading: 310 °
